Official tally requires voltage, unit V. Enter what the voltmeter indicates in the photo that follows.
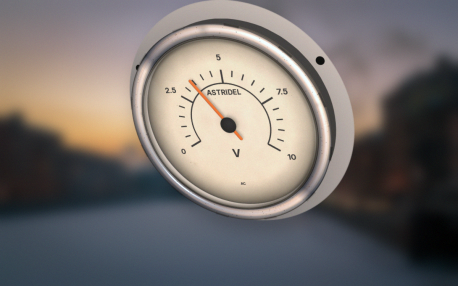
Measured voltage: 3.5 V
